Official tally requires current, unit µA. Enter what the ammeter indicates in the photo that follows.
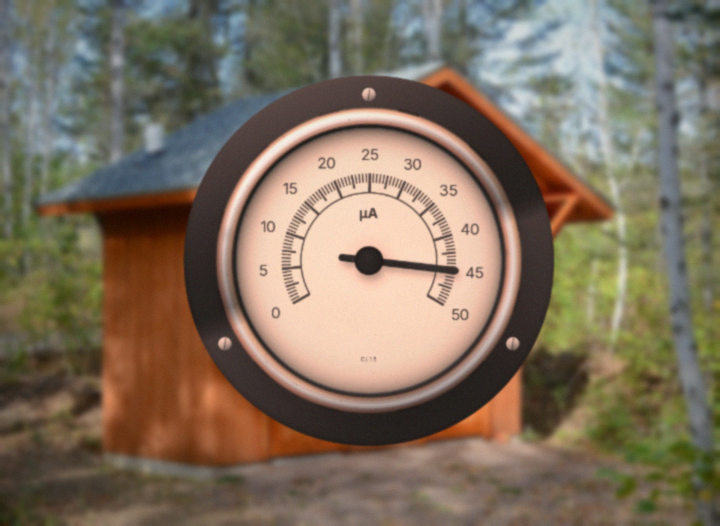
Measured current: 45 µA
